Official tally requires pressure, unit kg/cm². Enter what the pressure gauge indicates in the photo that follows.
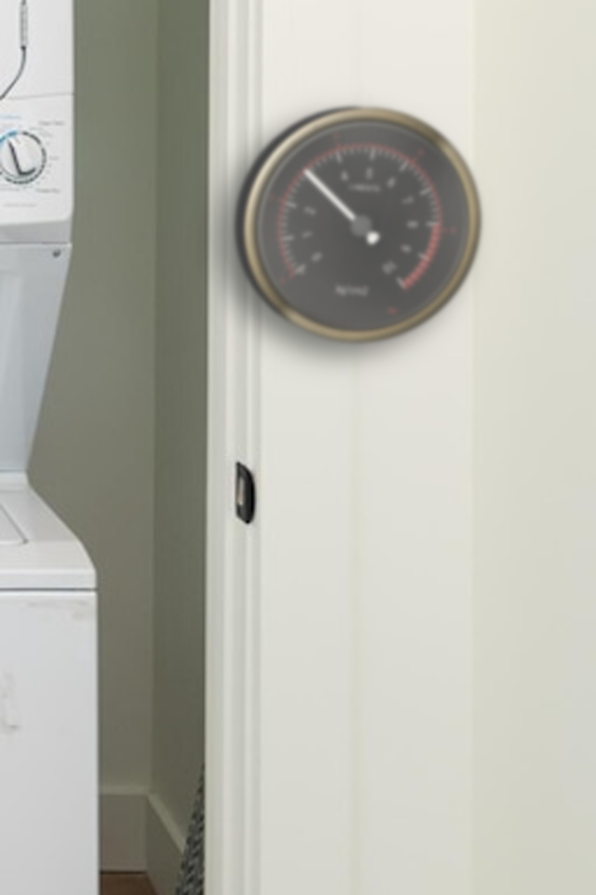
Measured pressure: 3 kg/cm²
